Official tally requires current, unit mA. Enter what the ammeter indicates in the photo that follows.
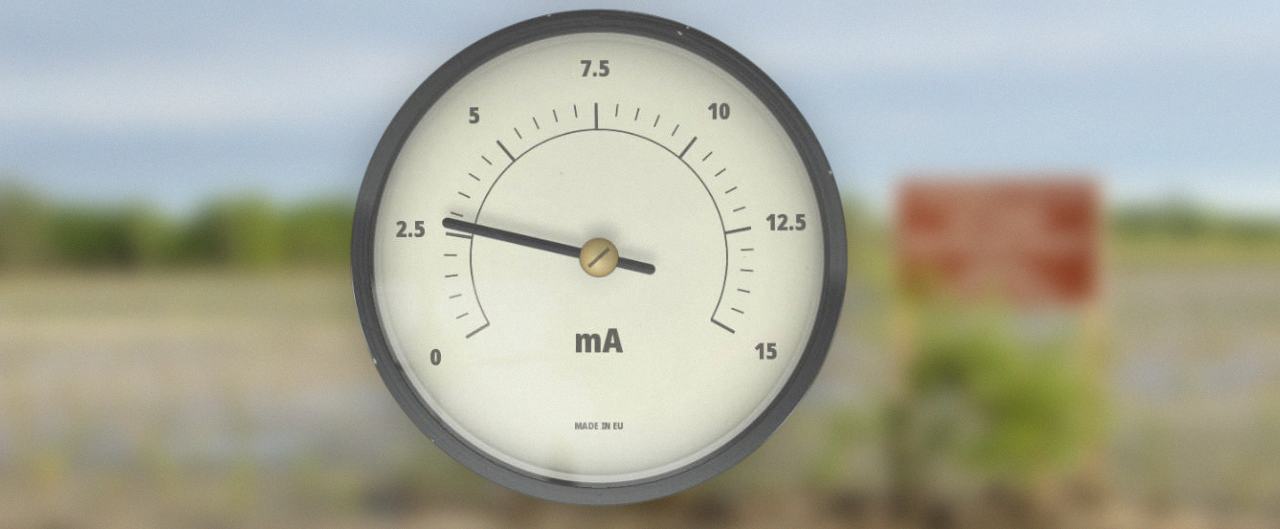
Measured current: 2.75 mA
